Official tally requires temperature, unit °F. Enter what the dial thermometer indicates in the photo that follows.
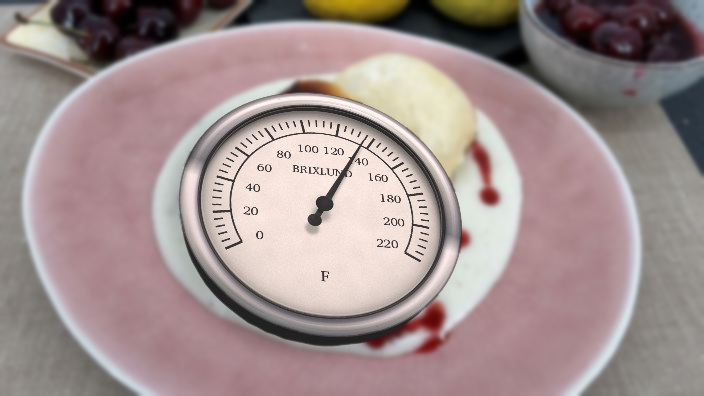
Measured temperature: 136 °F
